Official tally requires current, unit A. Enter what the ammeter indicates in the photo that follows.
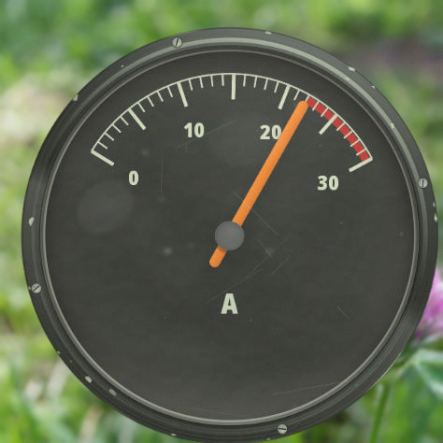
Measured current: 22 A
